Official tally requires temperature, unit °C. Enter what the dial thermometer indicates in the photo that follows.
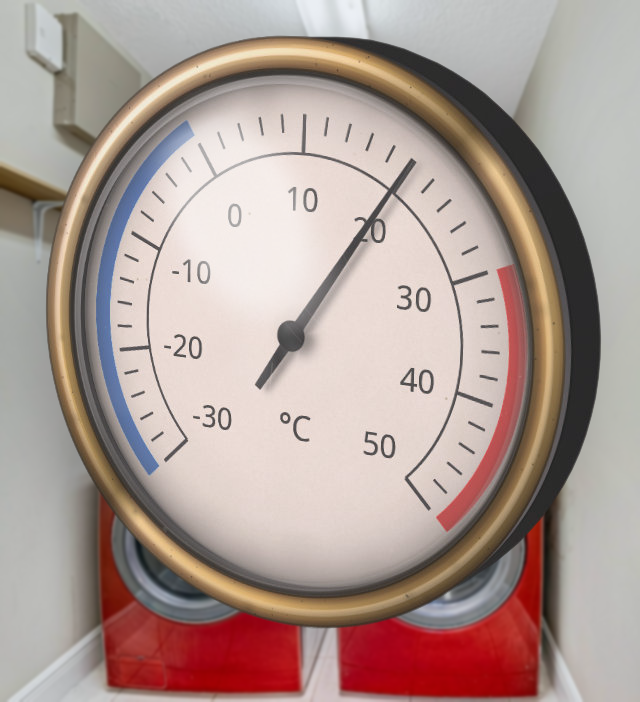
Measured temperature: 20 °C
